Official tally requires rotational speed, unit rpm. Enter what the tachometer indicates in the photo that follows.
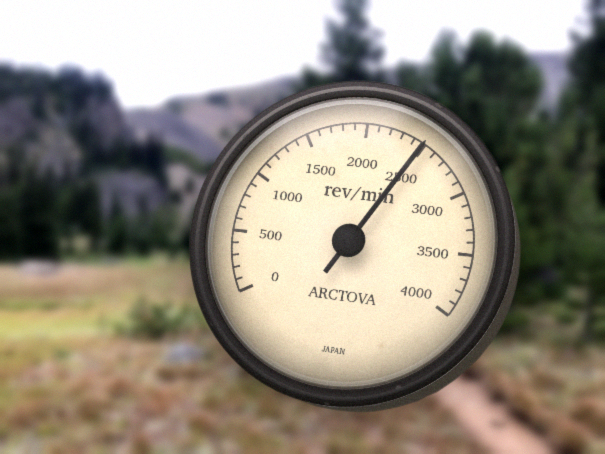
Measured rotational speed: 2500 rpm
